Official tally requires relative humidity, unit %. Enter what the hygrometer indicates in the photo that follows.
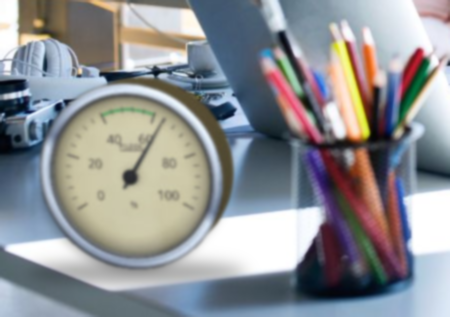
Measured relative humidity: 64 %
